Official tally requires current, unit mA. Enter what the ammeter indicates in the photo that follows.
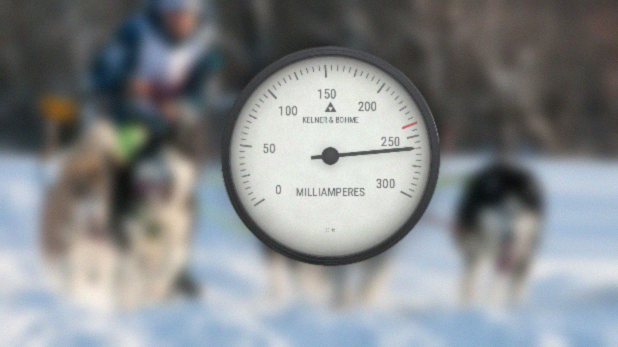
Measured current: 260 mA
